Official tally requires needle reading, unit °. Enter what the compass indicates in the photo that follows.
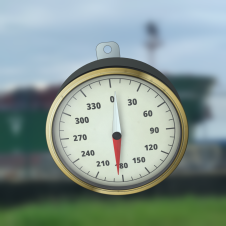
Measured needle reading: 185 °
